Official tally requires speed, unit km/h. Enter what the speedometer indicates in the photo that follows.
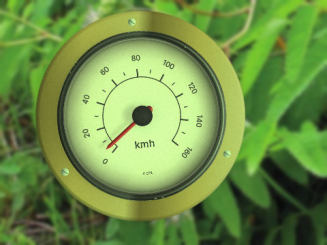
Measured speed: 5 km/h
